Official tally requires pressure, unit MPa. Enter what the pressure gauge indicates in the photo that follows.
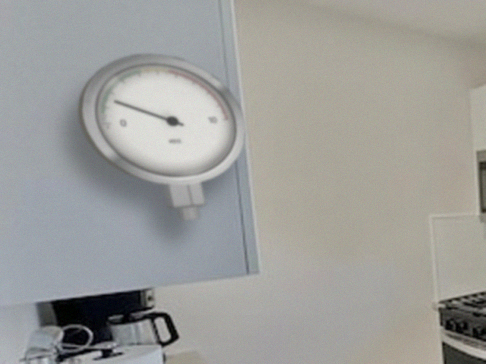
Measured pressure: 1.5 MPa
